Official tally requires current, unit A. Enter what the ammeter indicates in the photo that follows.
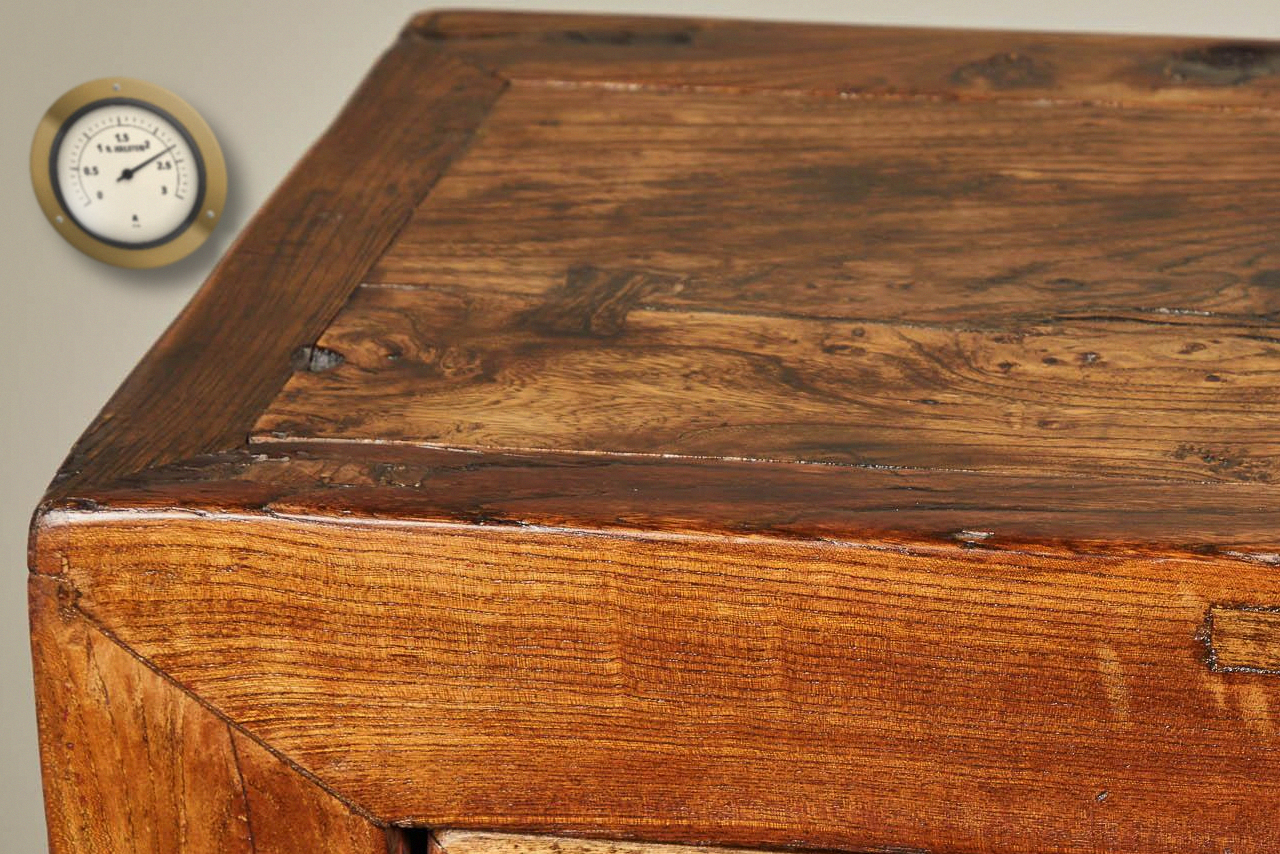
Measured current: 2.3 A
